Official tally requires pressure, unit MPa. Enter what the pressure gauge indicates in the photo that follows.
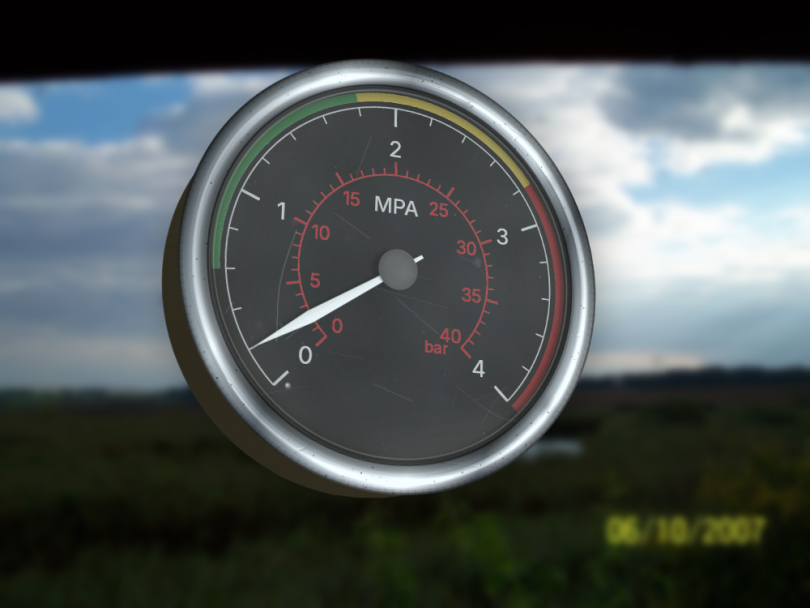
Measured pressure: 0.2 MPa
